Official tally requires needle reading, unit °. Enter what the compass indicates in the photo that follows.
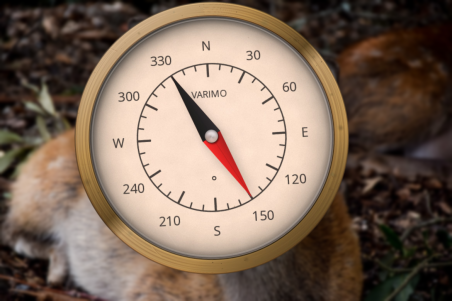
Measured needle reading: 150 °
